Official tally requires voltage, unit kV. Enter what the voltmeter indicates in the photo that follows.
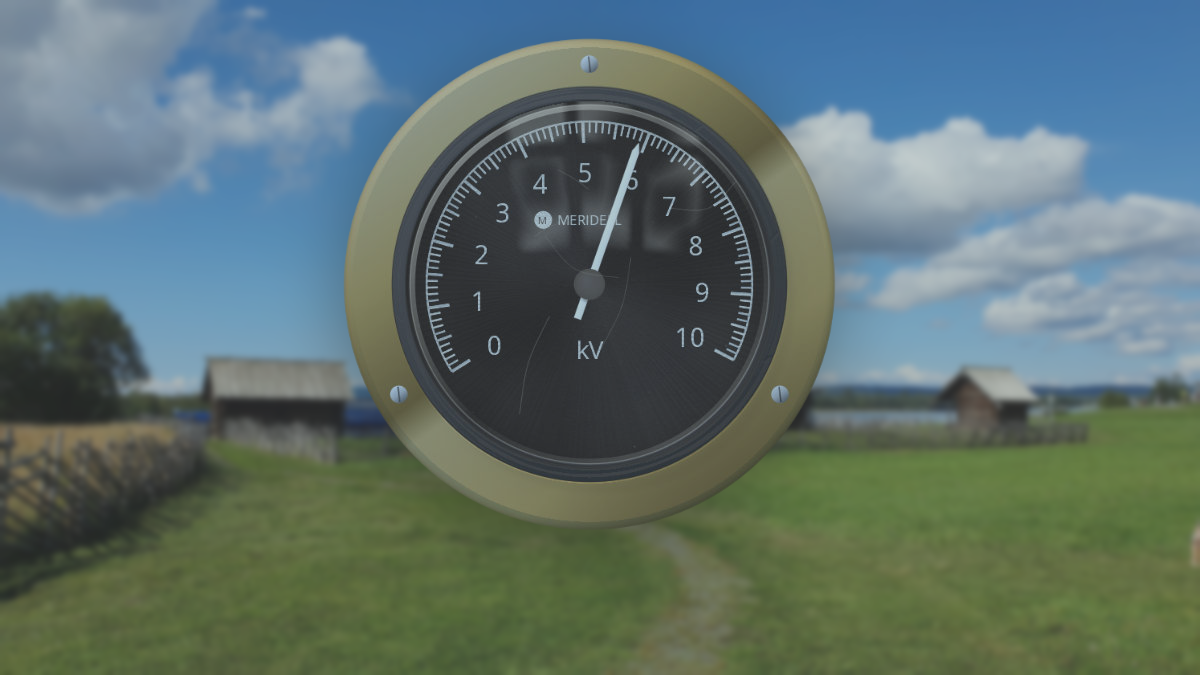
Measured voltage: 5.9 kV
